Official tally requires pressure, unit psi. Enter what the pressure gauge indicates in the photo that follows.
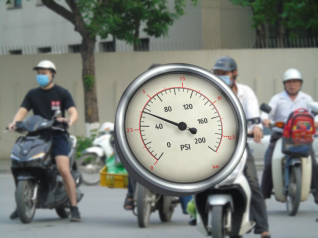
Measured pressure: 55 psi
